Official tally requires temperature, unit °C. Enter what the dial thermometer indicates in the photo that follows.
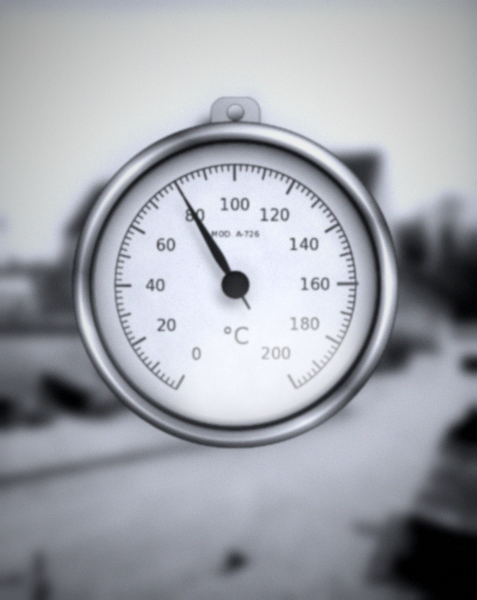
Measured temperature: 80 °C
